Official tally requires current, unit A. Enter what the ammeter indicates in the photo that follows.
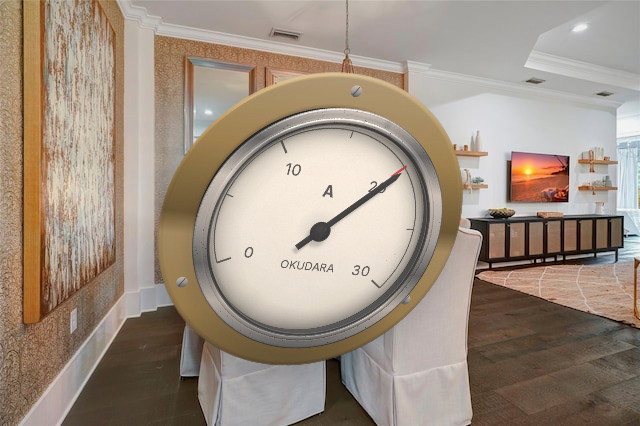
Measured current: 20 A
